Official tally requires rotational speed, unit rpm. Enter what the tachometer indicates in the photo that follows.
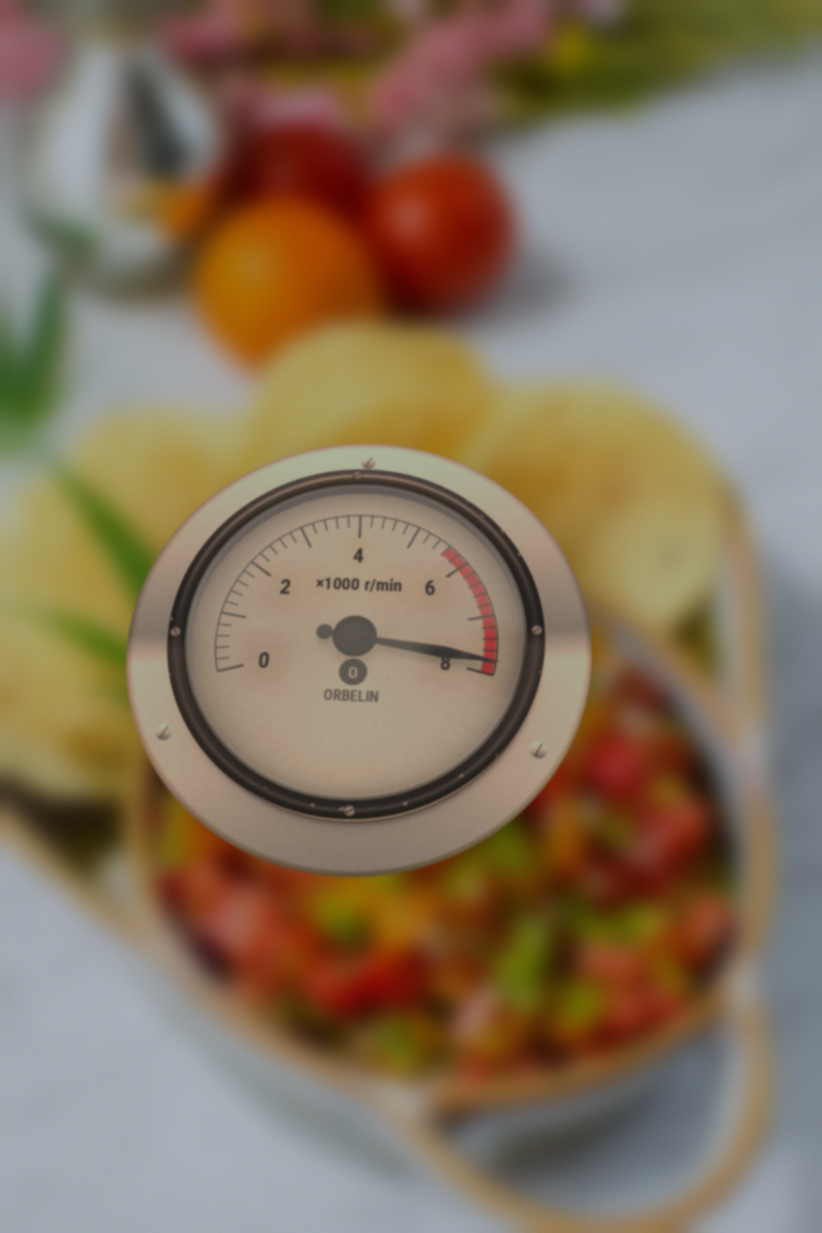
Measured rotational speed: 7800 rpm
